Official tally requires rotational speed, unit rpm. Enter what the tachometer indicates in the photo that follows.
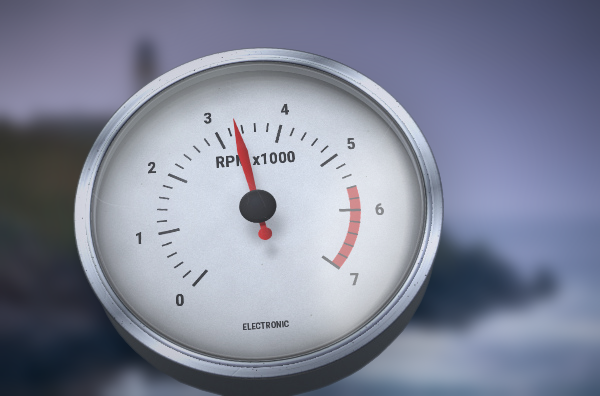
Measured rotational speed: 3300 rpm
